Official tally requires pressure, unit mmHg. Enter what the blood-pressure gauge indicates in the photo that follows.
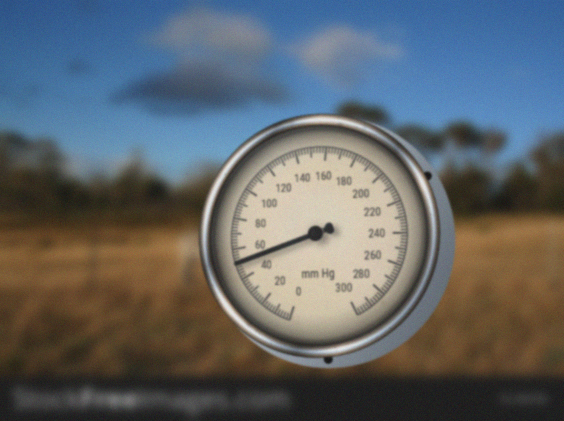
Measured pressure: 50 mmHg
